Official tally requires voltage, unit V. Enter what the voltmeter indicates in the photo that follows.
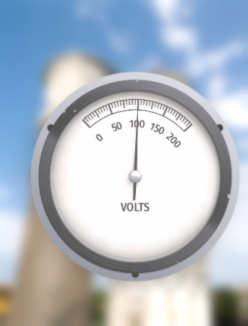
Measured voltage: 100 V
